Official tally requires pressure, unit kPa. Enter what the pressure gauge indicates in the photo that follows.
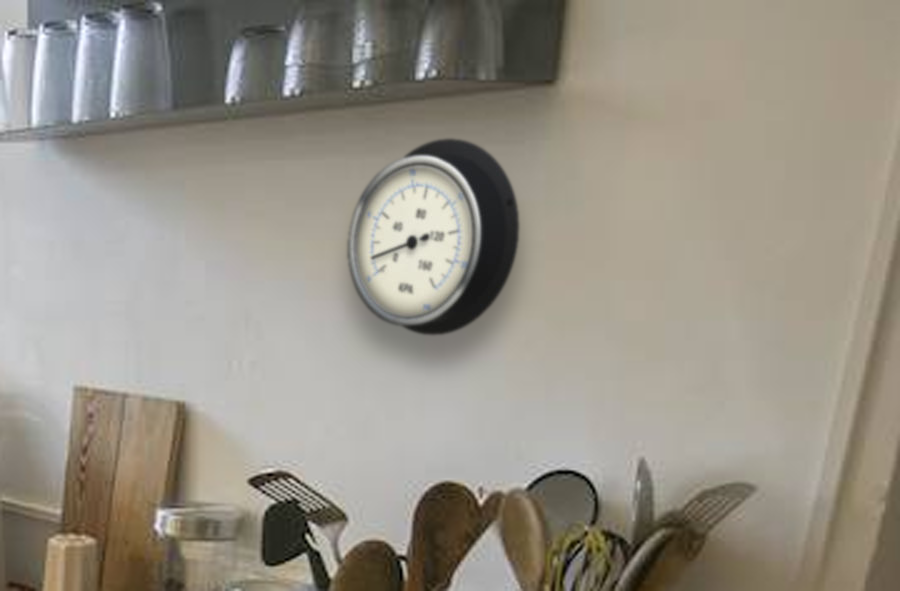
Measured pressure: 10 kPa
